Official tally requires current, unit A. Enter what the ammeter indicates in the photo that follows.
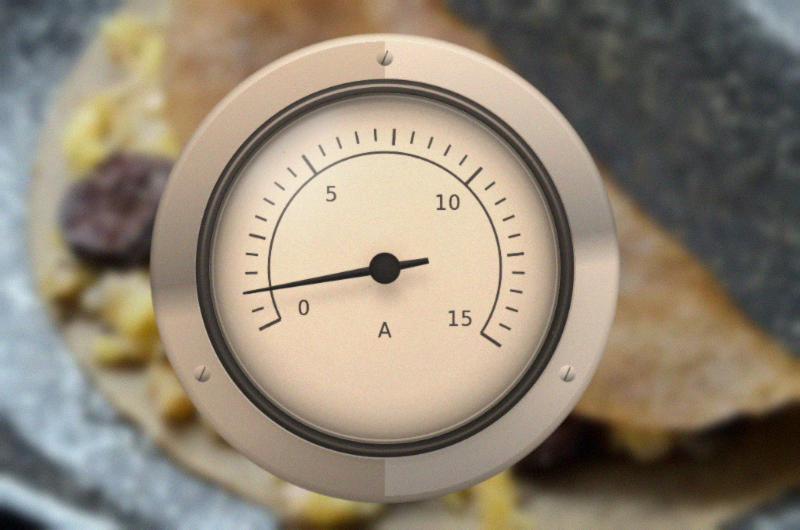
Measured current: 1 A
